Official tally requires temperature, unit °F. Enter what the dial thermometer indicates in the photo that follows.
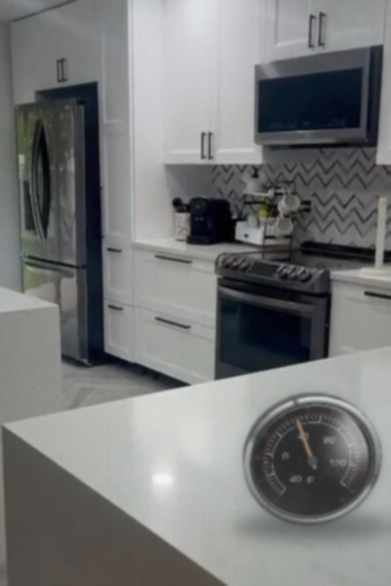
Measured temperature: 40 °F
